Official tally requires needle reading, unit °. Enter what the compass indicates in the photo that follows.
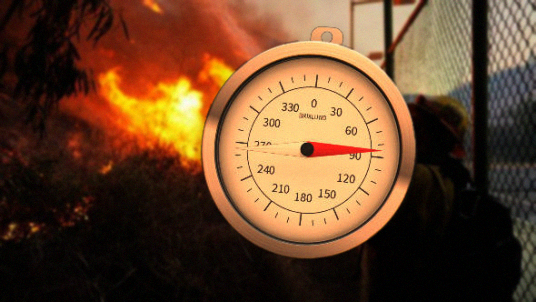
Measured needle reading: 85 °
